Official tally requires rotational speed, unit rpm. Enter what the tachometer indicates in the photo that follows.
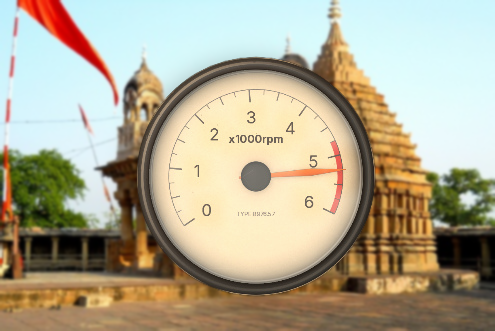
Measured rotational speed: 5250 rpm
